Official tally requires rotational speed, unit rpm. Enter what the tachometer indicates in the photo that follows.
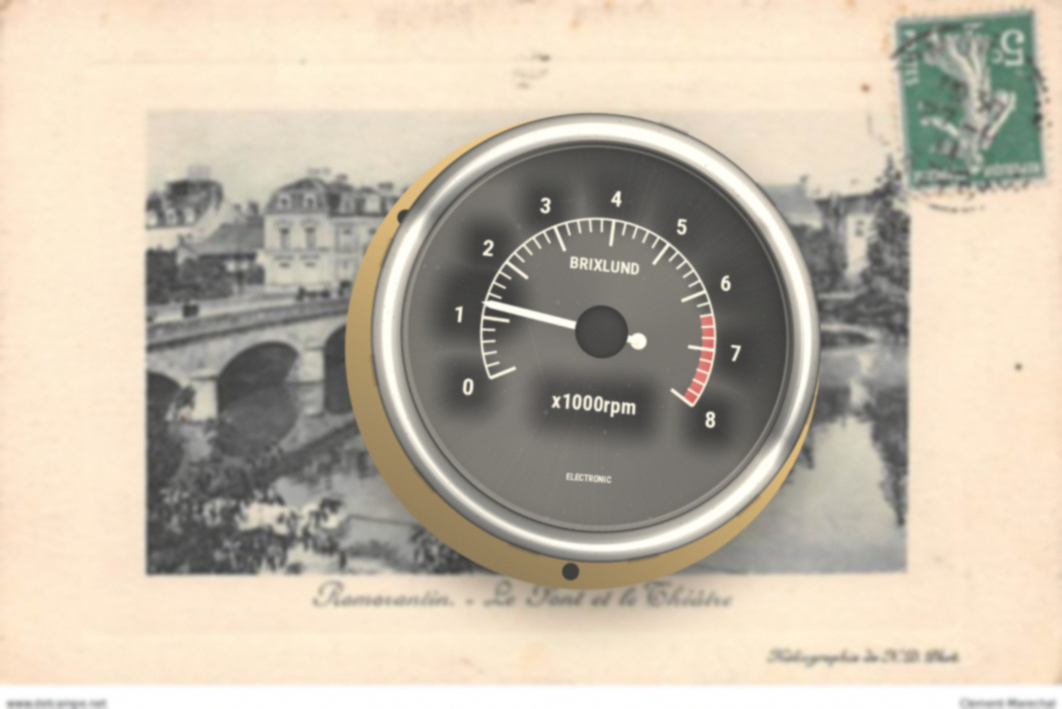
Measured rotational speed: 1200 rpm
